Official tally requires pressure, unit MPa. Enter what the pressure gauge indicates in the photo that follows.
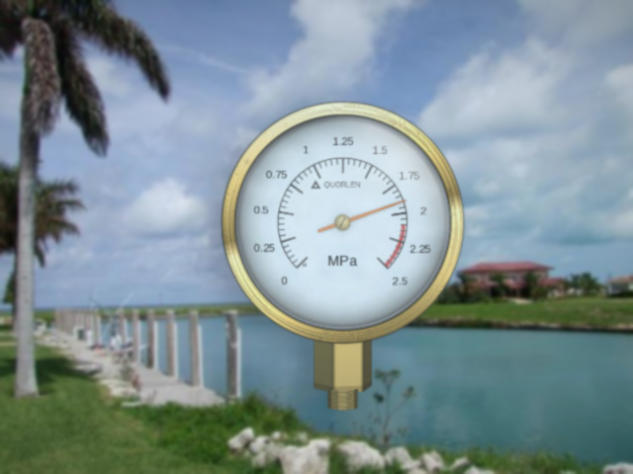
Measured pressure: 1.9 MPa
